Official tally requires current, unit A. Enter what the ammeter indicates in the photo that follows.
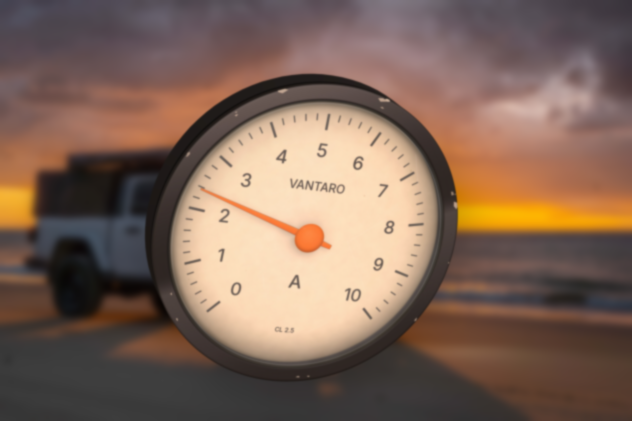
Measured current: 2.4 A
